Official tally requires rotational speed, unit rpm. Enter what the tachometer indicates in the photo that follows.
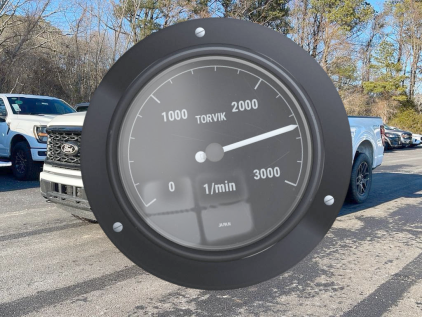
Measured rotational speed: 2500 rpm
